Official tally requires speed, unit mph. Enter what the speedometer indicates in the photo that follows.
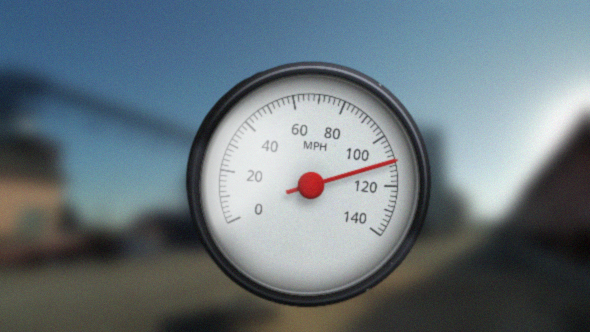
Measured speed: 110 mph
